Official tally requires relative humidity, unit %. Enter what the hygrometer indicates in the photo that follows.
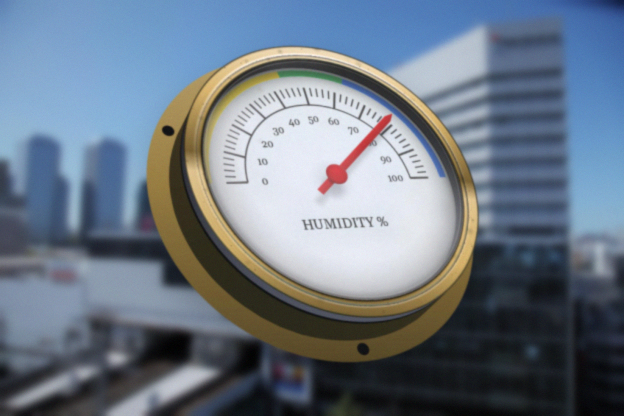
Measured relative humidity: 78 %
